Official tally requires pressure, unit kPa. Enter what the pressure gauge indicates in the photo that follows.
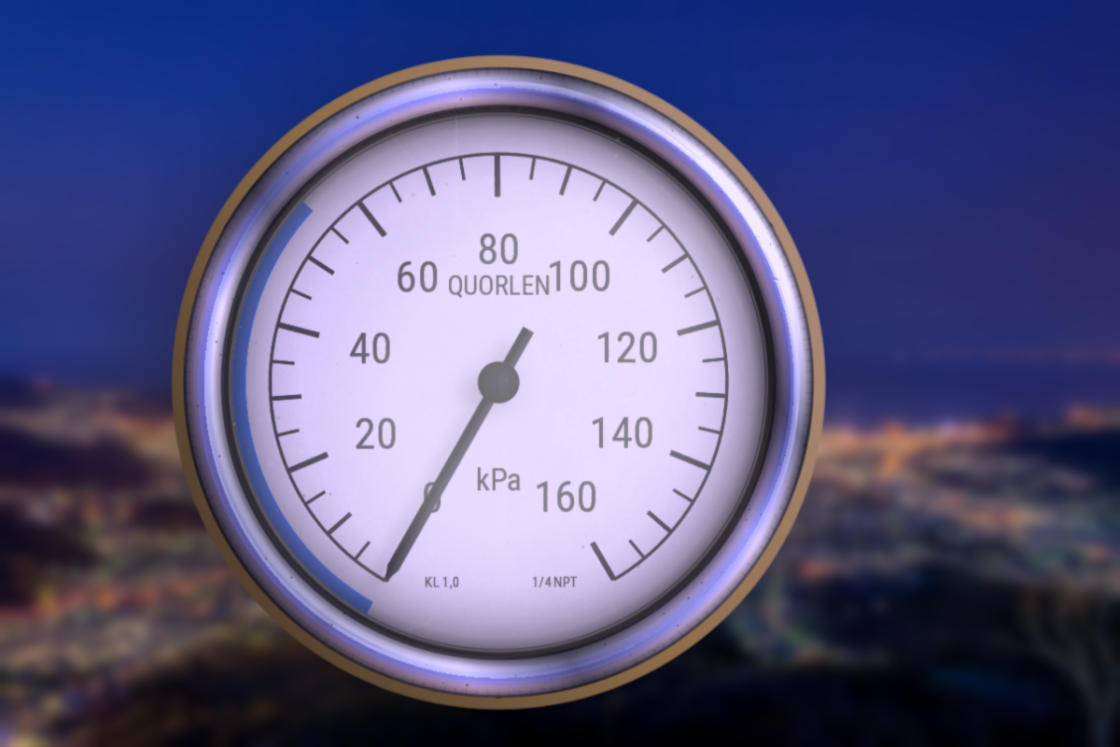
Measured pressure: 0 kPa
